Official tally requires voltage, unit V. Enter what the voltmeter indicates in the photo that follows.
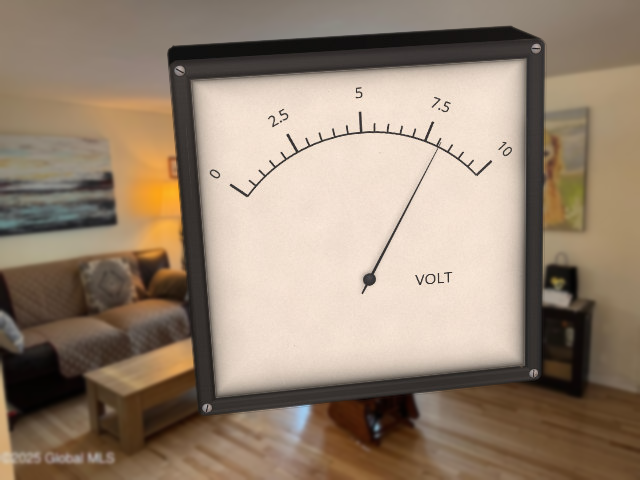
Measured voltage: 8 V
